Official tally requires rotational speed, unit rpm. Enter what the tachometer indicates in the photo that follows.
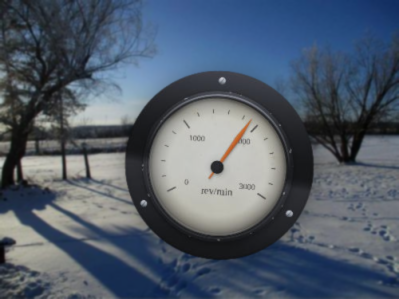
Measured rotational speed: 1900 rpm
